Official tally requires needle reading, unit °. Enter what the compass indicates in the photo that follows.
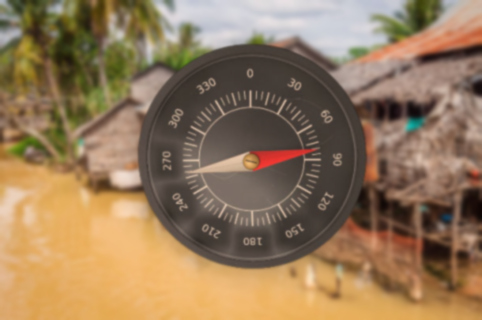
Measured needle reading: 80 °
